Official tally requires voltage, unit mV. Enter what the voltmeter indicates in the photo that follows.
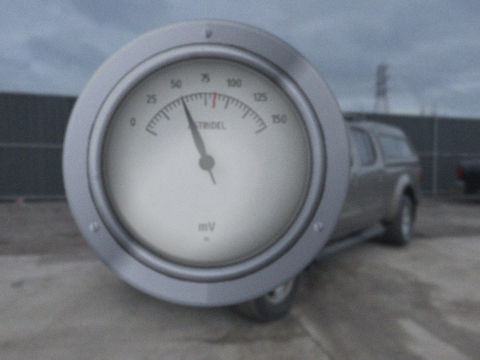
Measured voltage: 50 mV
